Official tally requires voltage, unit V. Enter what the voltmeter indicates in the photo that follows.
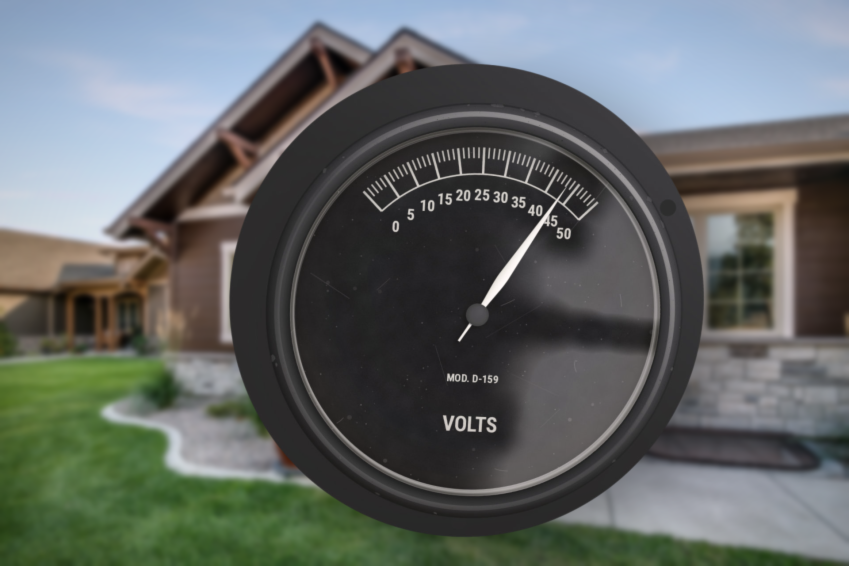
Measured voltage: 43 V
